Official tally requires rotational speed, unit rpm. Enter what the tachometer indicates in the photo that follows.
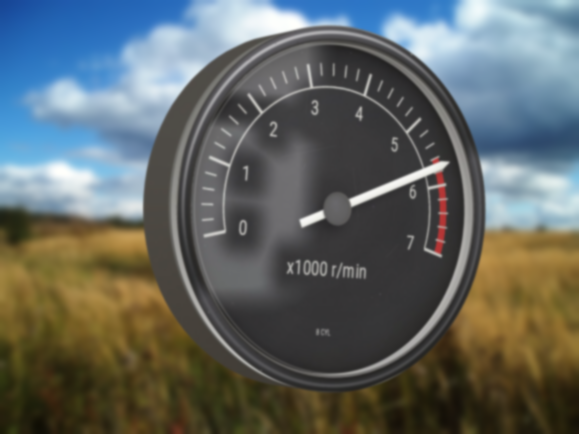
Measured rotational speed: 5700 rpm
